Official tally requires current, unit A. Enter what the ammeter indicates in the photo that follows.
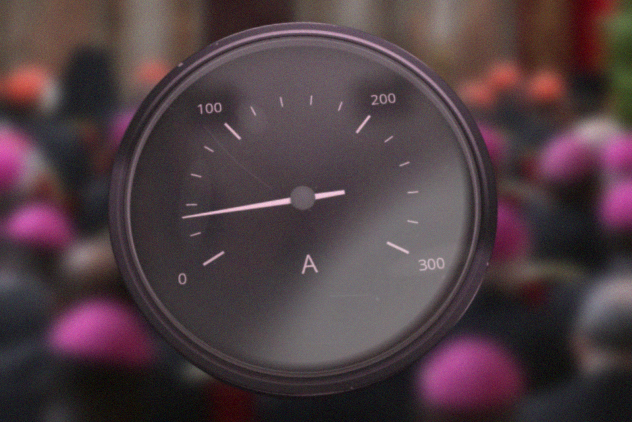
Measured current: 30 A
